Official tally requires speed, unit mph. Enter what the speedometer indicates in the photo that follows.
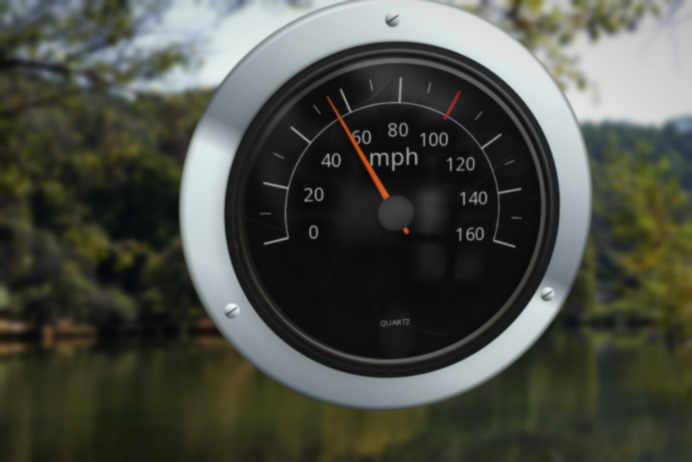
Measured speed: 55 mph
